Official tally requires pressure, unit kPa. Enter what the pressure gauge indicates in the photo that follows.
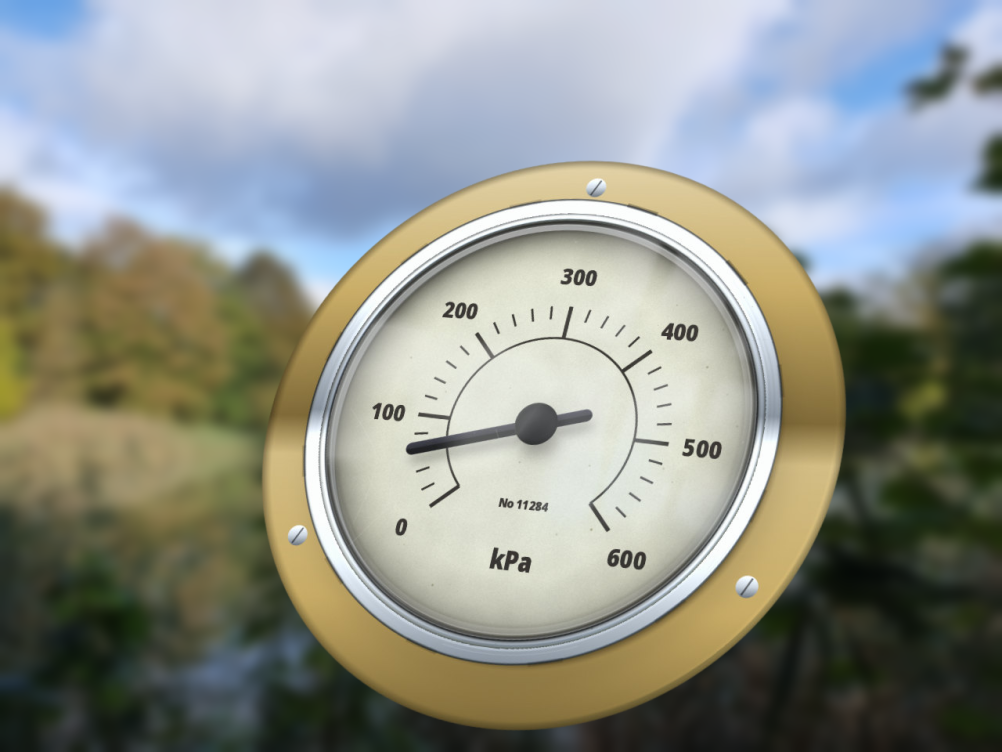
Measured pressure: 60 kPa
